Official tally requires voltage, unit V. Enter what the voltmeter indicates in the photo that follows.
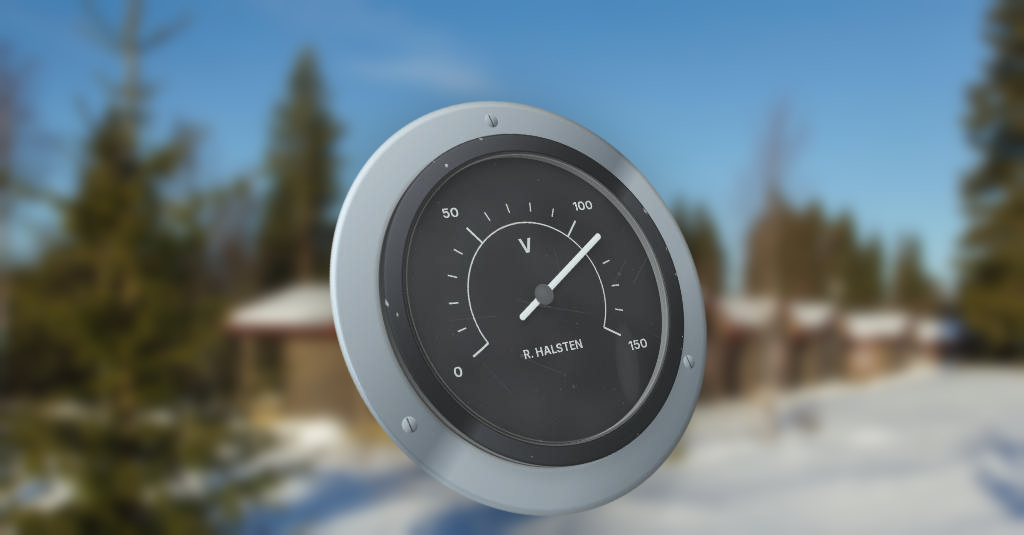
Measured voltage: 110 V
